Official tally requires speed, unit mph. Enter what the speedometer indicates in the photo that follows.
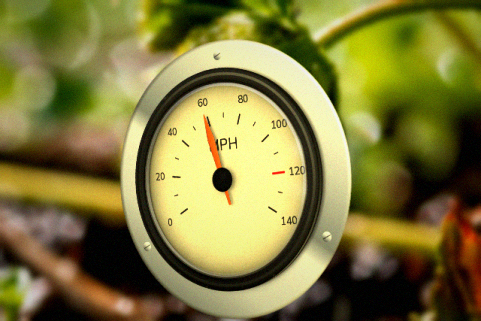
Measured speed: 60 mph
